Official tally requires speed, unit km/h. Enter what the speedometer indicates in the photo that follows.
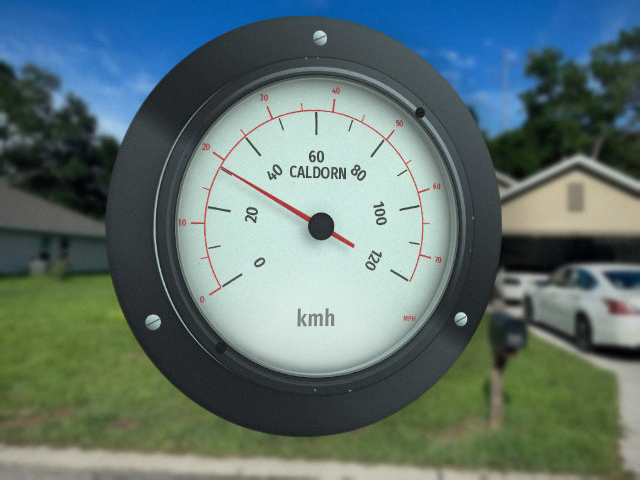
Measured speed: 30 km/h
